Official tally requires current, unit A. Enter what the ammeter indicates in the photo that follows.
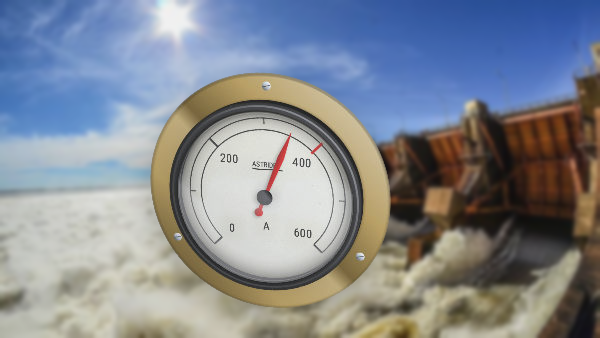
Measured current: 350 A
